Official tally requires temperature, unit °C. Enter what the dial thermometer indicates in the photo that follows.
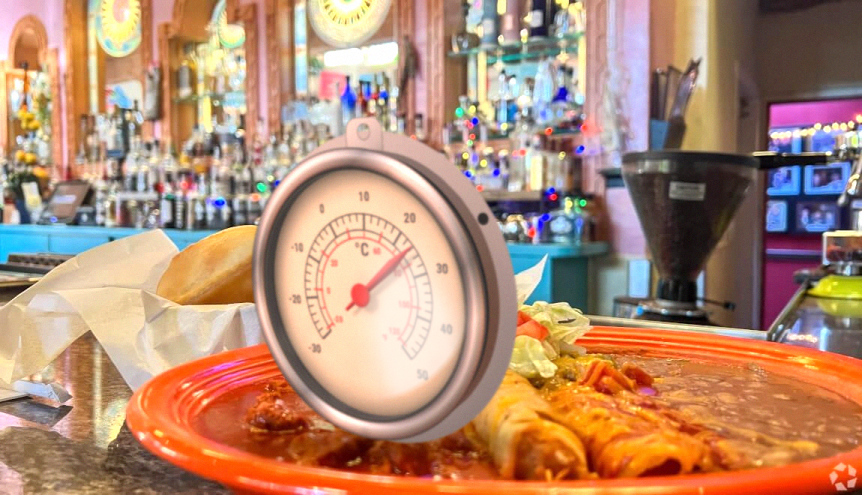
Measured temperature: 24 °C
